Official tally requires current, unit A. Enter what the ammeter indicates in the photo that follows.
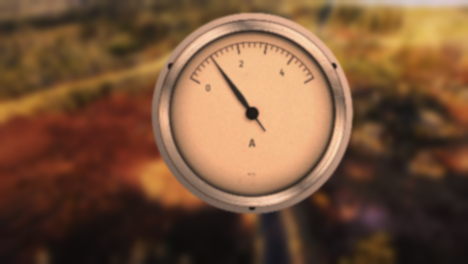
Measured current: 1 A
